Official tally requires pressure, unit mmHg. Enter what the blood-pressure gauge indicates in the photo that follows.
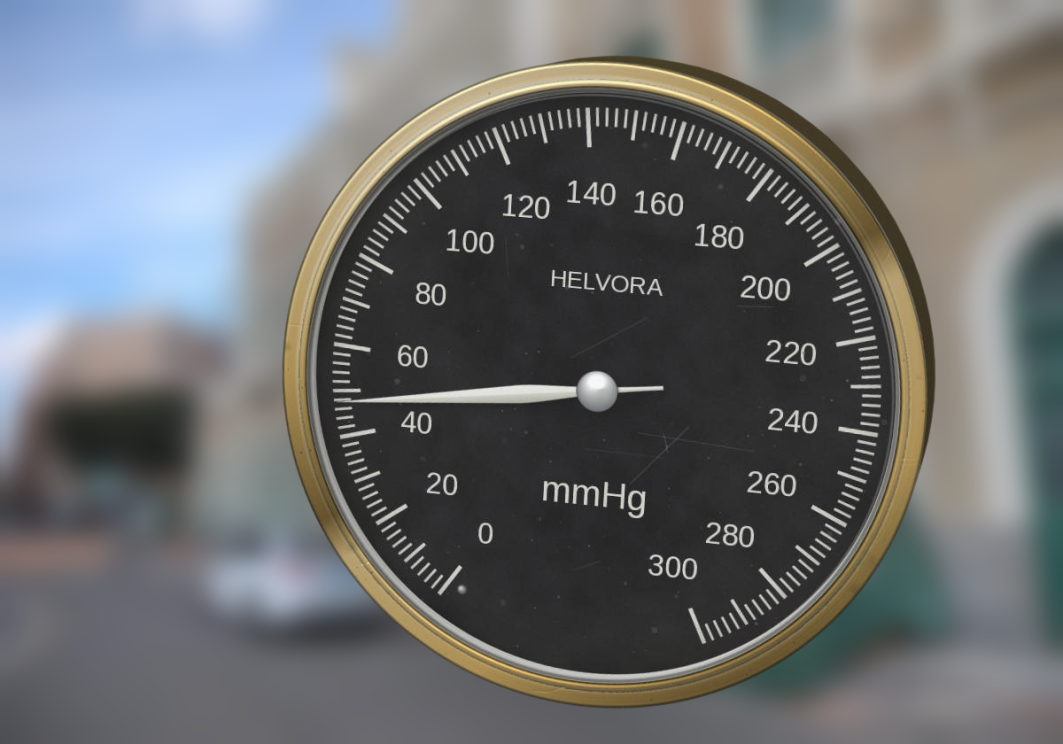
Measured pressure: 48 mmHg
